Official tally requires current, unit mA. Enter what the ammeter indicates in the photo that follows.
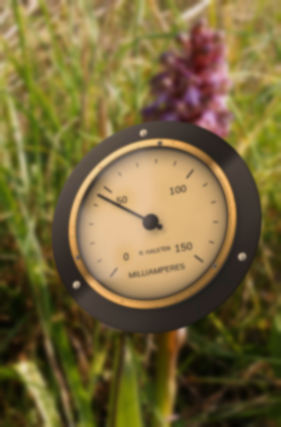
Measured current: 45 mA
